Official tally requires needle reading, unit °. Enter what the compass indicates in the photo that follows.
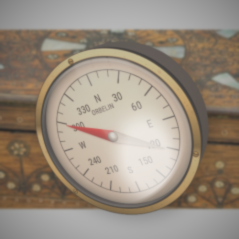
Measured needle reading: 300 °
